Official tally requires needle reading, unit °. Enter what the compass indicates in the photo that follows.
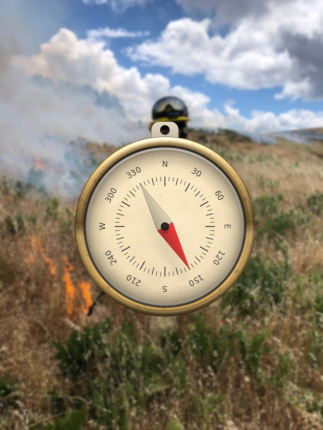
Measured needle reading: 150 °
